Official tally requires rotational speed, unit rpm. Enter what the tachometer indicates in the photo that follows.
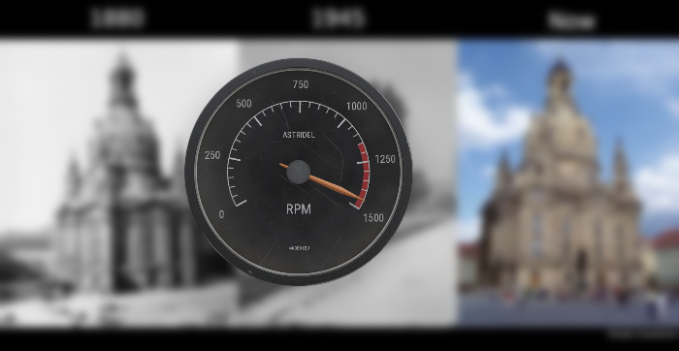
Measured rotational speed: 1450 rpm
